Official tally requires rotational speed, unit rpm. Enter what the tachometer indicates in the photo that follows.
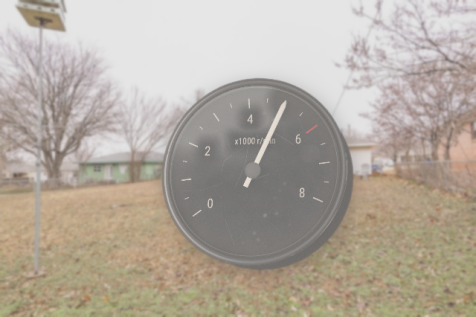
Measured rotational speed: 5000 rpm
